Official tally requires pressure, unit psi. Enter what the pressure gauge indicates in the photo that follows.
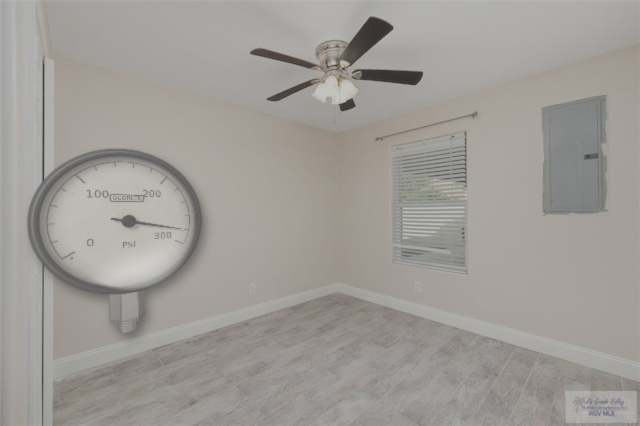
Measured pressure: 280 psi
